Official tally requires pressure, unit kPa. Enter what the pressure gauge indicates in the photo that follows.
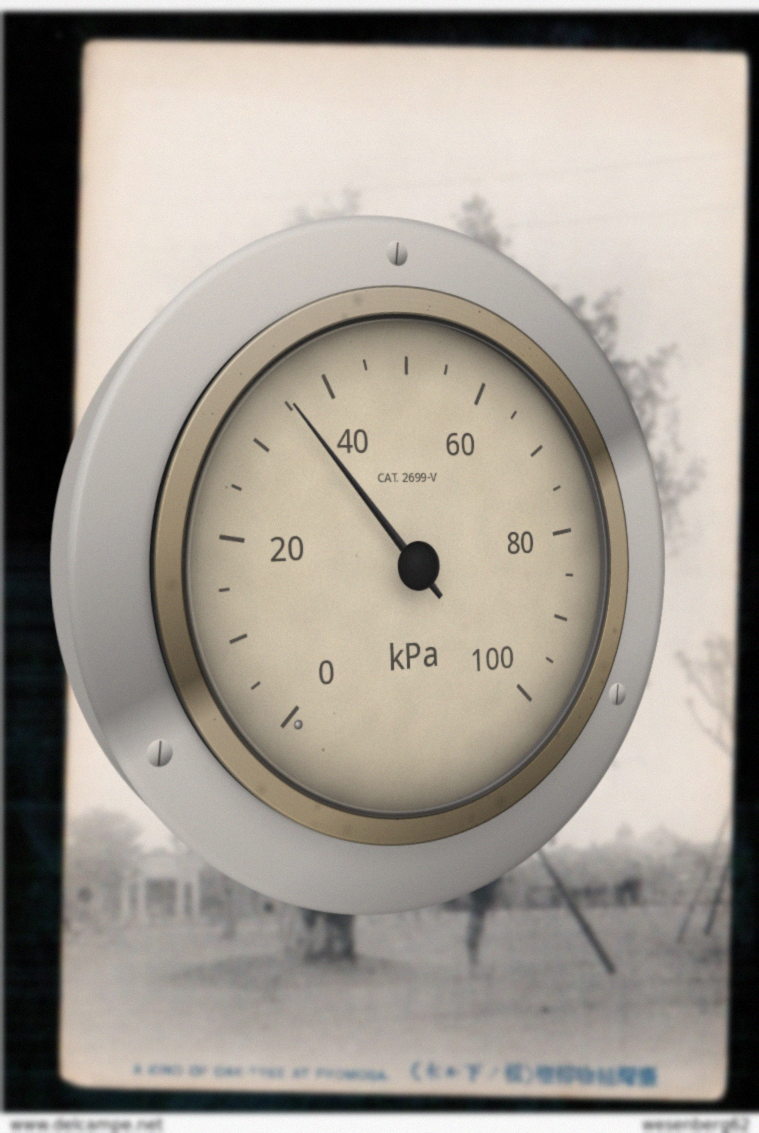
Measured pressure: 35 kPa
